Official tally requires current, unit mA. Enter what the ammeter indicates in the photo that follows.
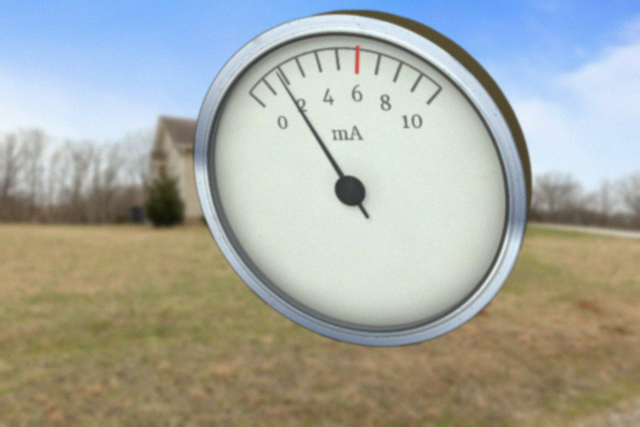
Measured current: 2 mA
